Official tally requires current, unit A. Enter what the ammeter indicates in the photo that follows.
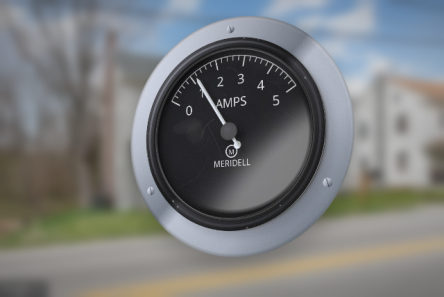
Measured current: 1.2 A
